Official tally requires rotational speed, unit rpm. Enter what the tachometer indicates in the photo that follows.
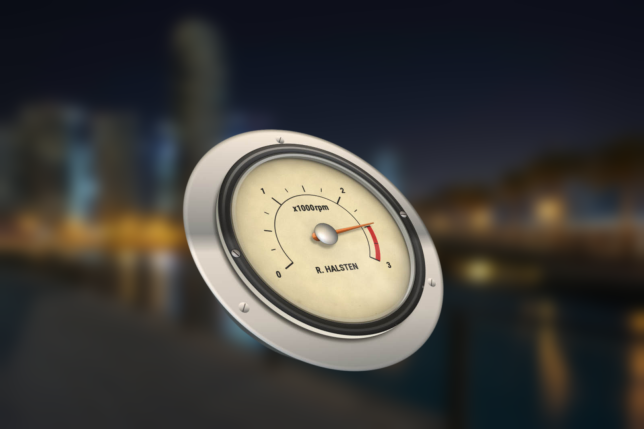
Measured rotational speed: 2500 rpm
